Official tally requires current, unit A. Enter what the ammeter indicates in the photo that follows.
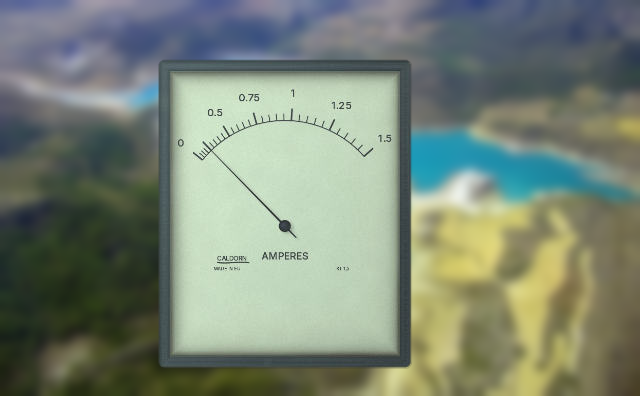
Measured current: 0.25 A
